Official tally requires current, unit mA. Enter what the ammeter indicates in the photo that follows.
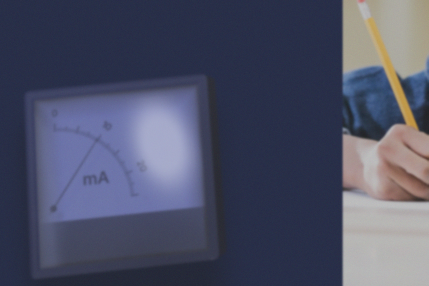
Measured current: 10 mA
